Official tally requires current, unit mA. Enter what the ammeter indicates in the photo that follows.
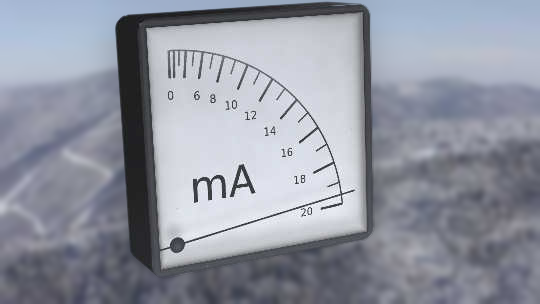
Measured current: 19.5 mA
